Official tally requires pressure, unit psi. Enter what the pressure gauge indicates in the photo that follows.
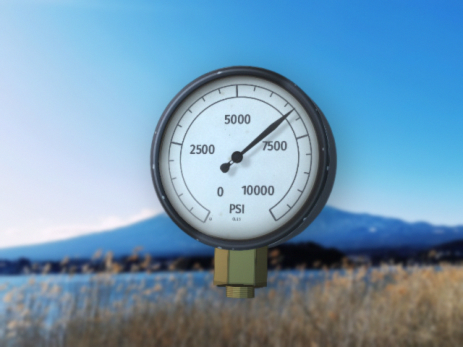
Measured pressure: 6750 psi
